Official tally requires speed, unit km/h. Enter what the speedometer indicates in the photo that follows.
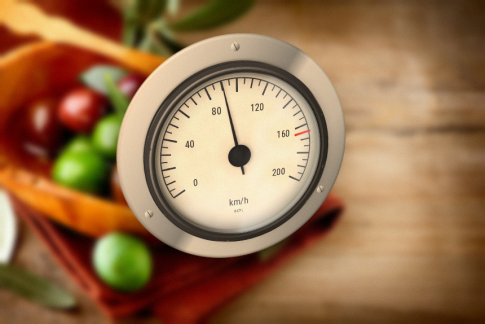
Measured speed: 90 km/h
